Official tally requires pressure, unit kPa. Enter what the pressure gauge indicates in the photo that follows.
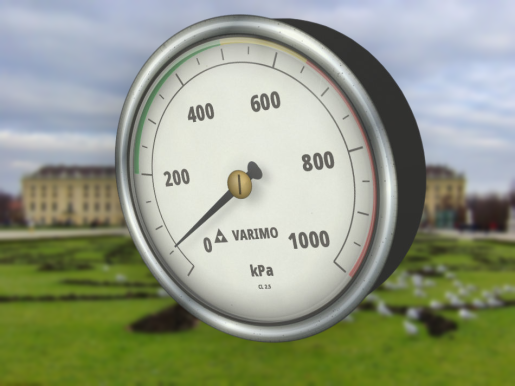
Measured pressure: 50 kPa
